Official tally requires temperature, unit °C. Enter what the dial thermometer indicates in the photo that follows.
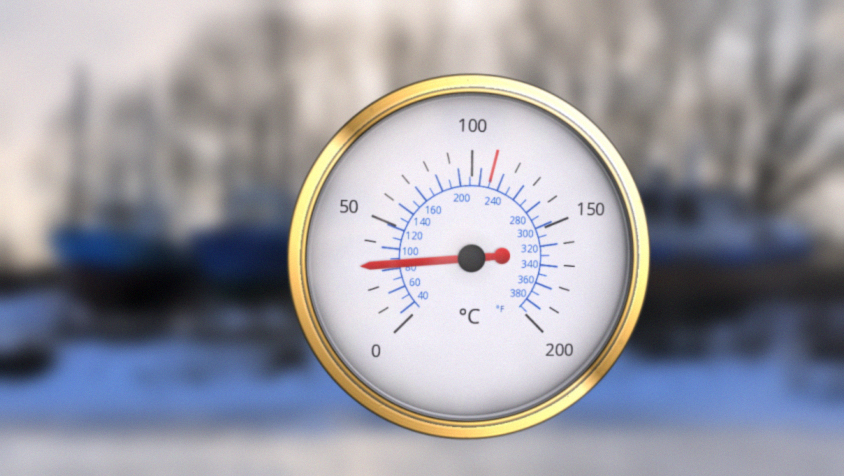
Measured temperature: 30 °C
